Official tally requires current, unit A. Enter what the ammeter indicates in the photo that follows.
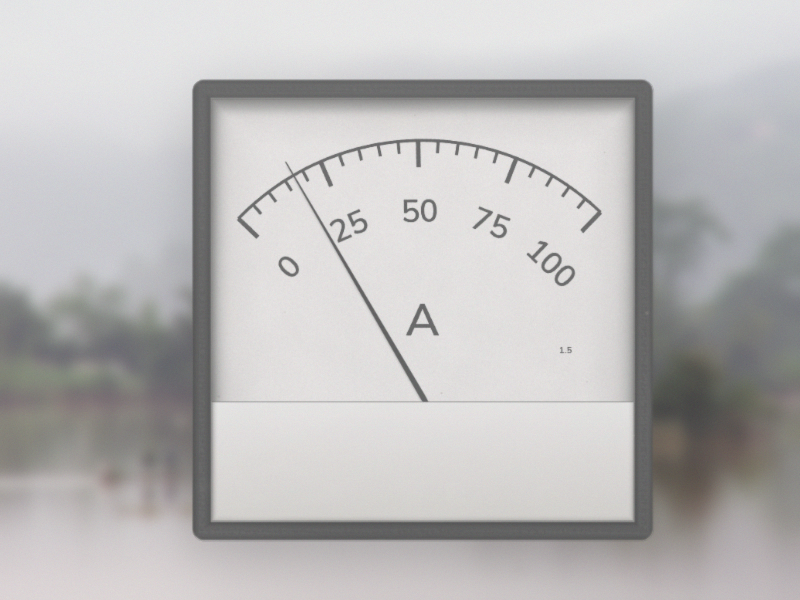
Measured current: 17.5 A
